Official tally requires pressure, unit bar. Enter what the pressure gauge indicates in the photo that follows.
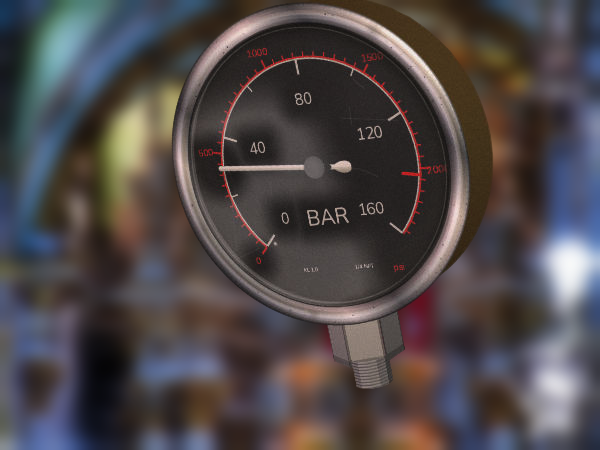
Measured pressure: 30 bar
